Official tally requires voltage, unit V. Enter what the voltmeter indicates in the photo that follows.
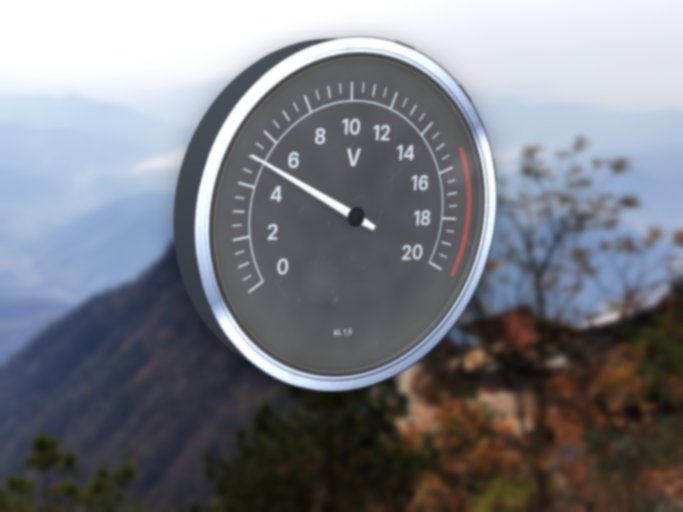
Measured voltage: 5 V
